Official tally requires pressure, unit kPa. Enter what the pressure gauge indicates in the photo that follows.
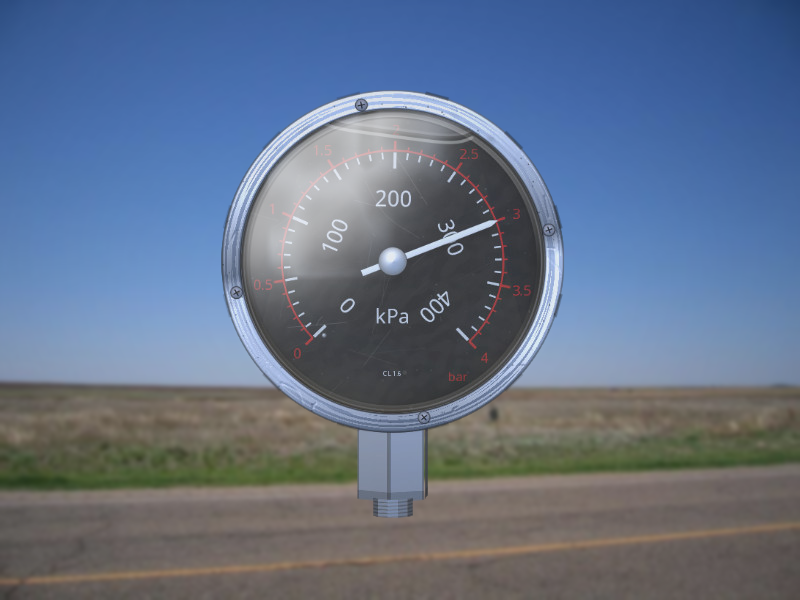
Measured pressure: 300 kPa
